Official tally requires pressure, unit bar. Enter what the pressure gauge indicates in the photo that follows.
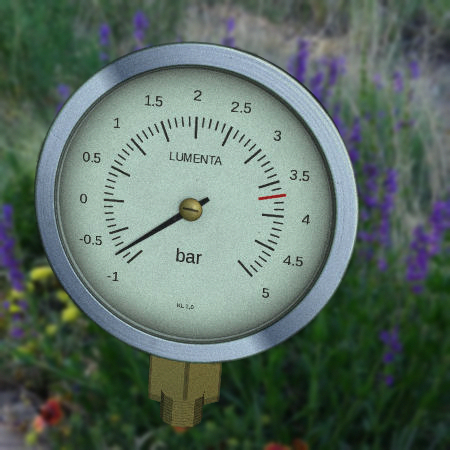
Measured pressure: -0.8 bar
